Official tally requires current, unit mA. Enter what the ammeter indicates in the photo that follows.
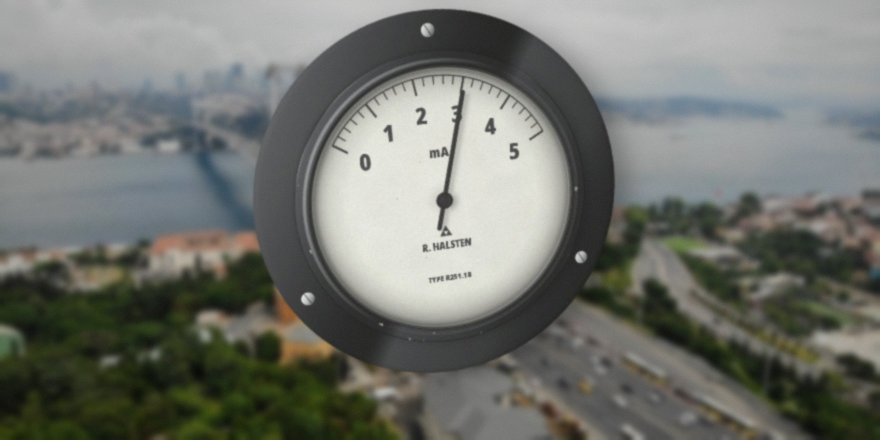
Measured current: 3 mA
